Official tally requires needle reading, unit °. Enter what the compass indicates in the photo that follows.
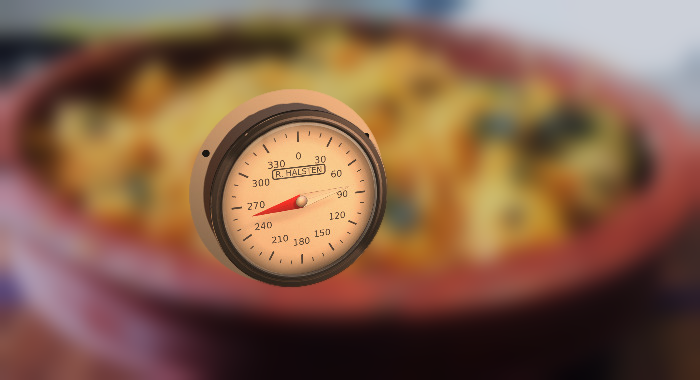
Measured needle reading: 260 °
